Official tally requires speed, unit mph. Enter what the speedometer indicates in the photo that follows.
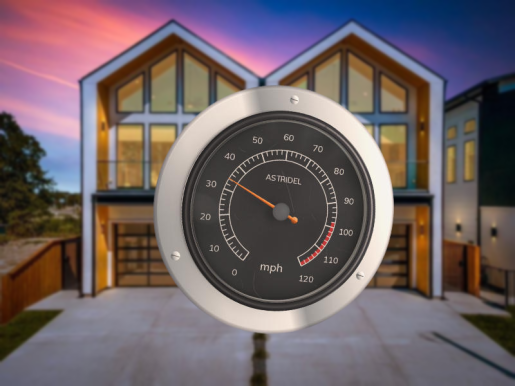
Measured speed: 34 mph
